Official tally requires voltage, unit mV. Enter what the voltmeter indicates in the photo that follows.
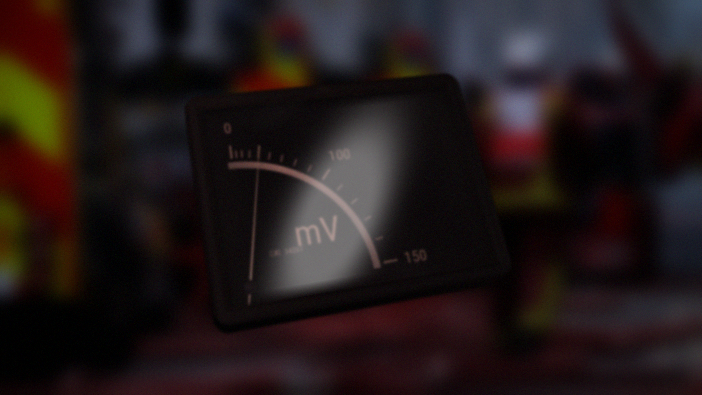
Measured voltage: 50 mV
